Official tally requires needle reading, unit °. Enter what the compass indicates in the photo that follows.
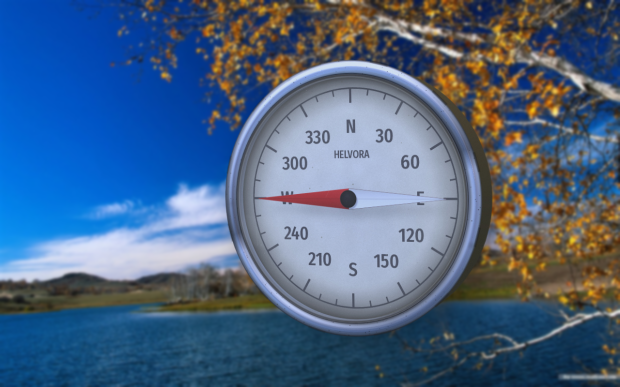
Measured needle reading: 270 °
